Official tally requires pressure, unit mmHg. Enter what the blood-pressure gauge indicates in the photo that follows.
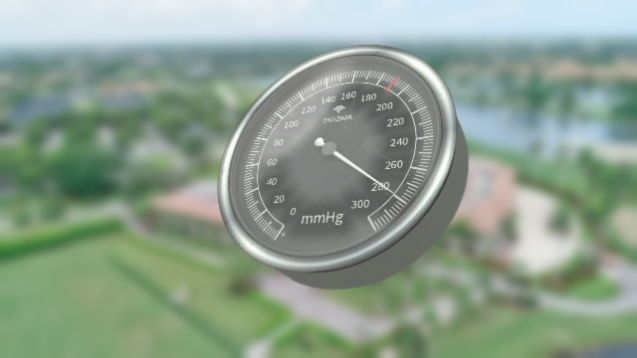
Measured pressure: 280 mmHg
